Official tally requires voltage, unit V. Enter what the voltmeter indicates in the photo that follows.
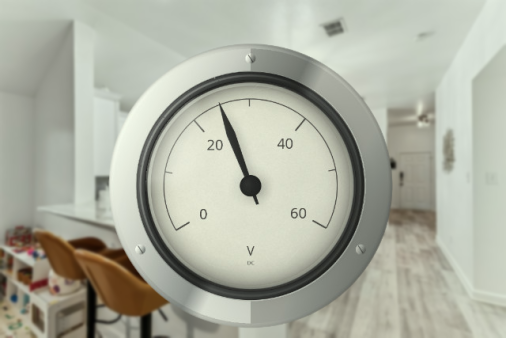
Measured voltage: 25 V
